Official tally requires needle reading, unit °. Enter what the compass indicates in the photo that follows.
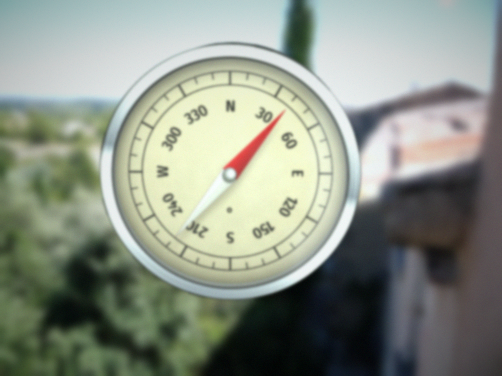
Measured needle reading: 40 °
